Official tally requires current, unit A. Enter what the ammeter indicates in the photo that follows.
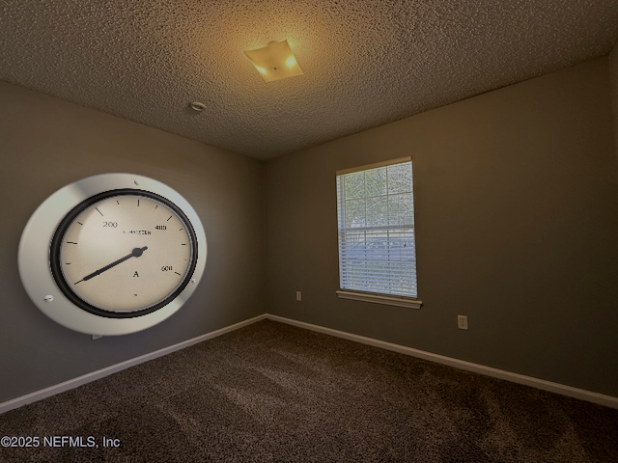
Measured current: 0 A
